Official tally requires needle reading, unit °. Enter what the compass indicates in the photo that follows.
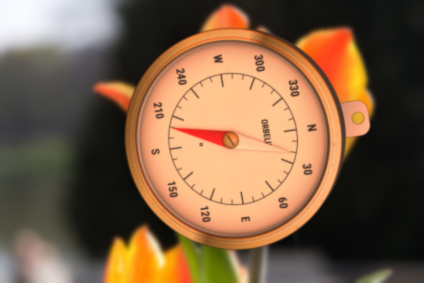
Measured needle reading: 200 °
